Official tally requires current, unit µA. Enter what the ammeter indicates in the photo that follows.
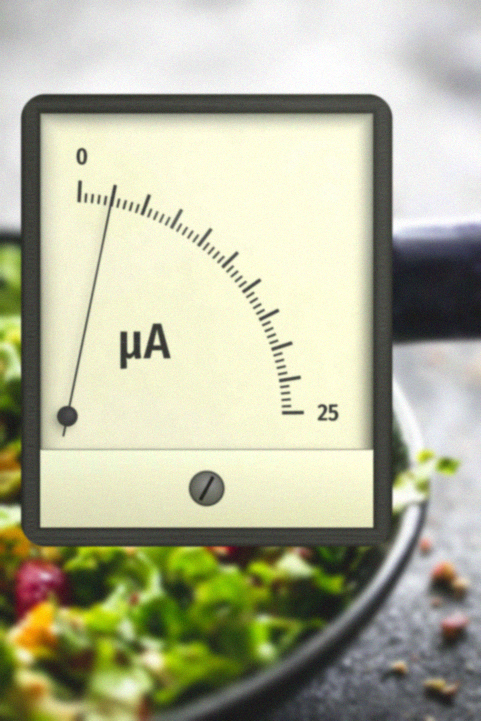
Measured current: 2.5 µA
